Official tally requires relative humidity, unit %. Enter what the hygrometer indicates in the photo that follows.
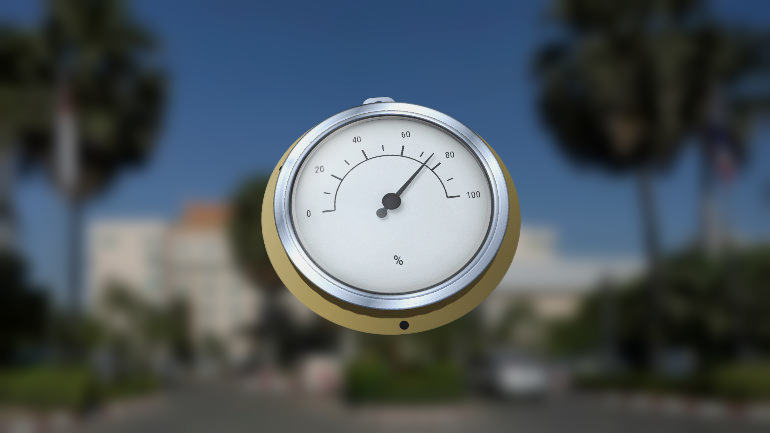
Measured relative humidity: 75 %
